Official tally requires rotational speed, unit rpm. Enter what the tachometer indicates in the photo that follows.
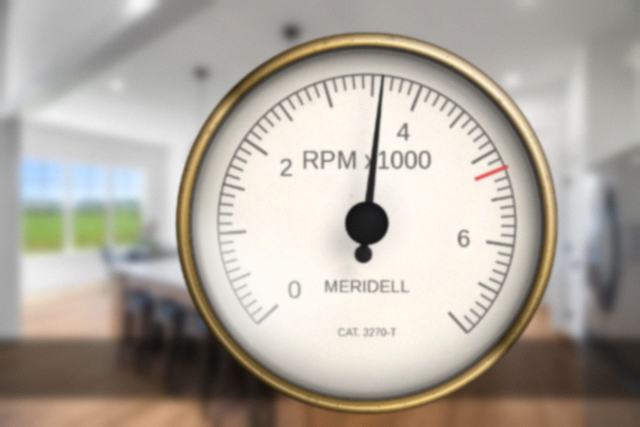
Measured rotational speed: 3600 rpm
